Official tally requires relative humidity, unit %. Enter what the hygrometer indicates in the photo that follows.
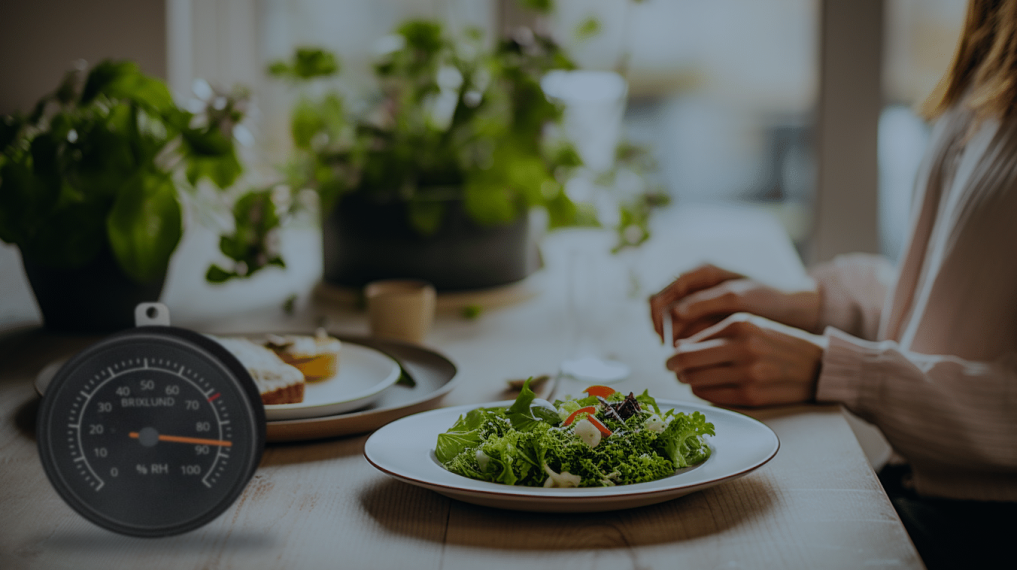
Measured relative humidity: 86 %
